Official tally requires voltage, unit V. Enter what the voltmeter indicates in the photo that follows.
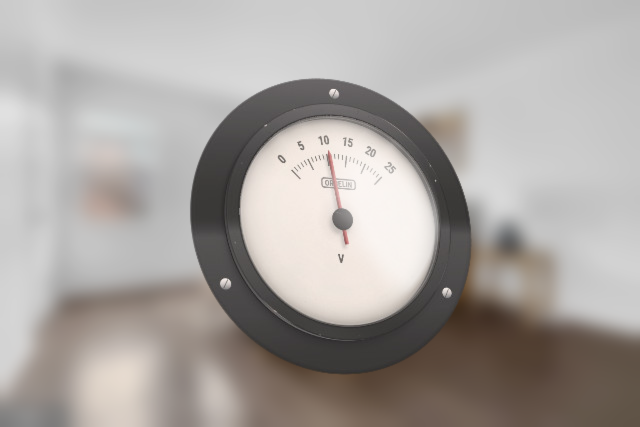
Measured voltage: 10 V
